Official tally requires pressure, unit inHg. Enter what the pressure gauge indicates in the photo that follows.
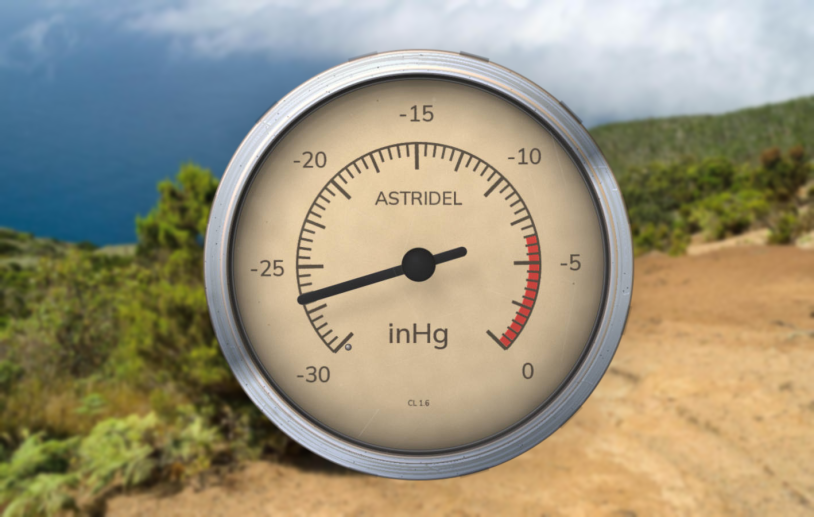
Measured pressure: -26.75 inHg
